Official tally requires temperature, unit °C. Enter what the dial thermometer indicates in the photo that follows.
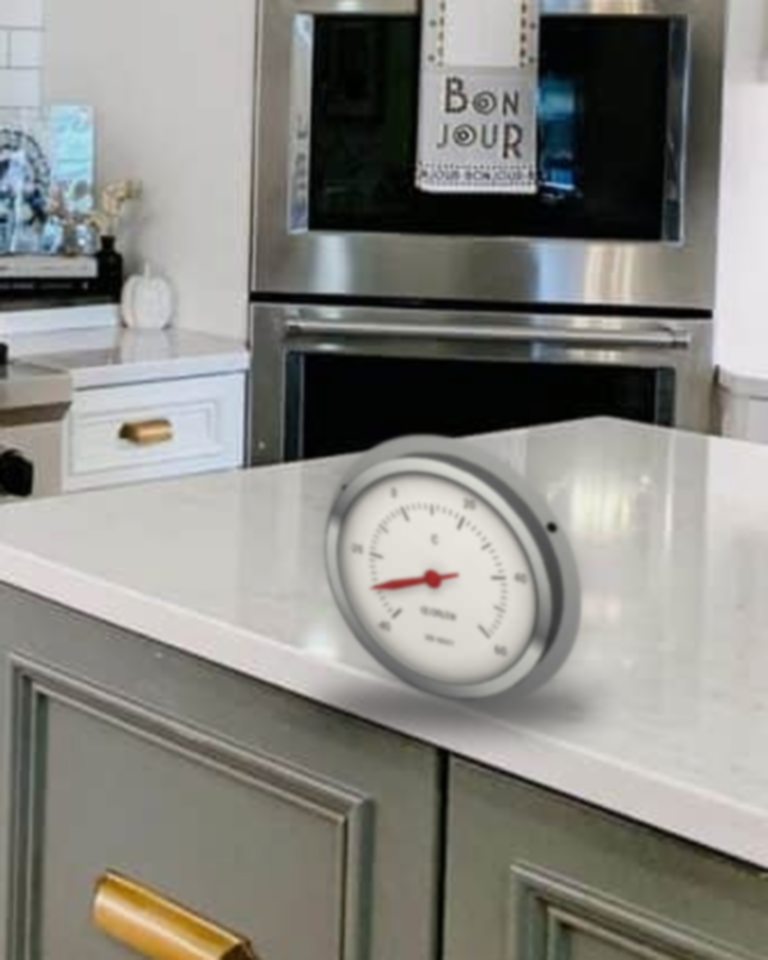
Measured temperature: -30 °C
